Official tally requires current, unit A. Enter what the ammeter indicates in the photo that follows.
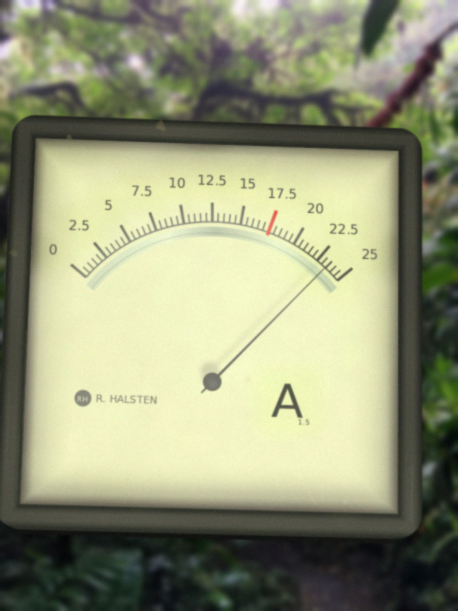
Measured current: 23.5 A
